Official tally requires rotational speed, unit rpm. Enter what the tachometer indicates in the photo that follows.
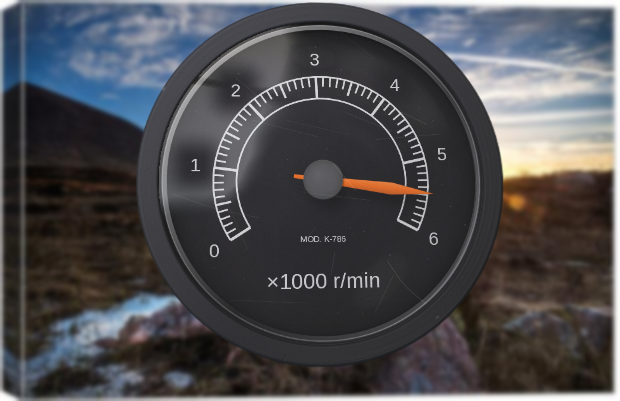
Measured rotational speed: 5500 rpm
